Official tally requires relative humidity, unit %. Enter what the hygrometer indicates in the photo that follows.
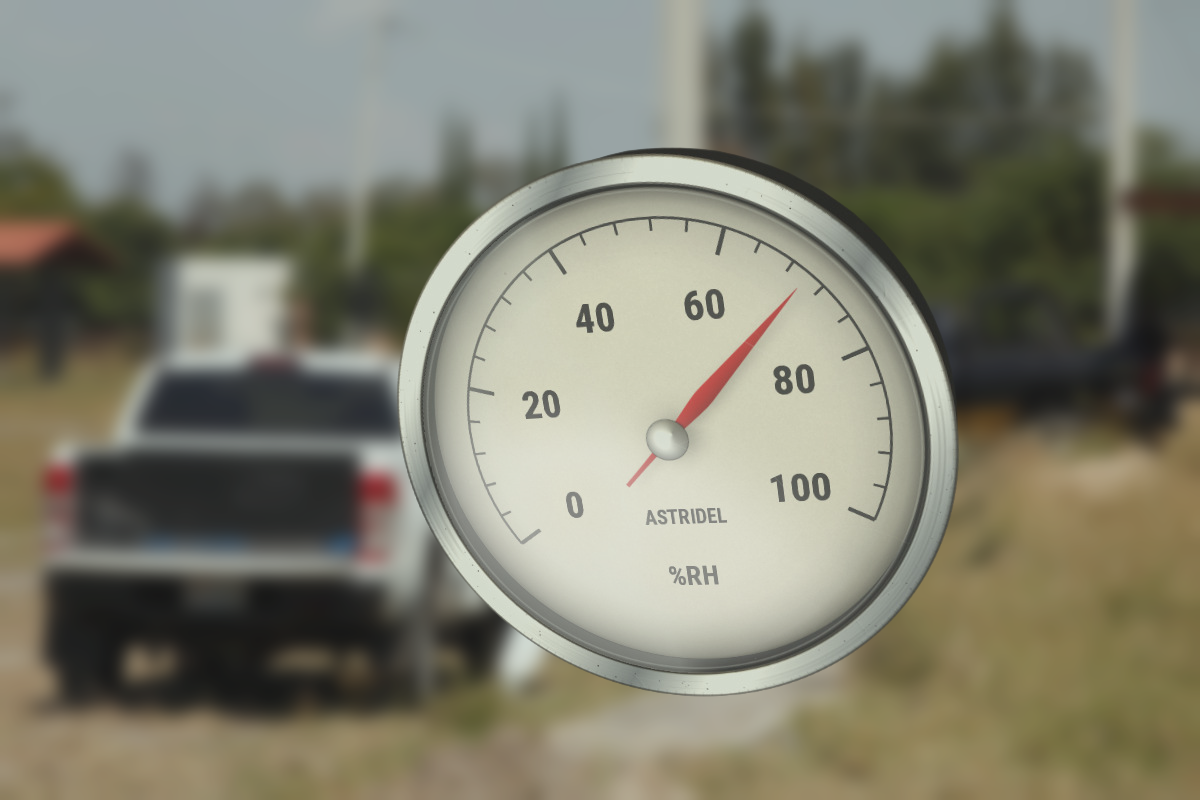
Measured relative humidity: 70 %
